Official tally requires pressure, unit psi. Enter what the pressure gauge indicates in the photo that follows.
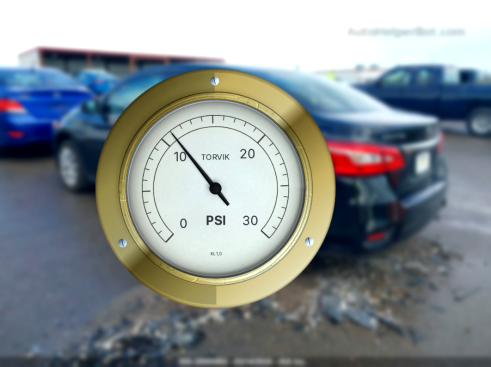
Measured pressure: 11 psi
